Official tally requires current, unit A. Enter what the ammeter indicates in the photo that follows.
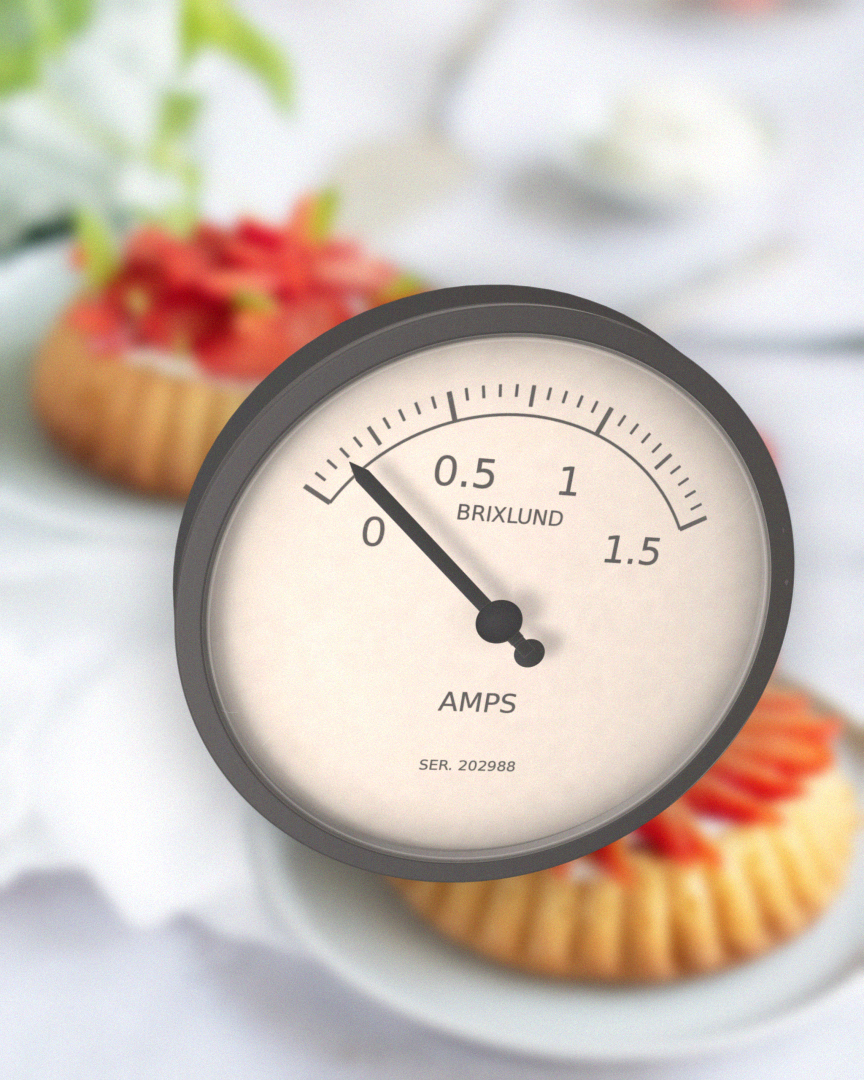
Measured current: 0.15 A
